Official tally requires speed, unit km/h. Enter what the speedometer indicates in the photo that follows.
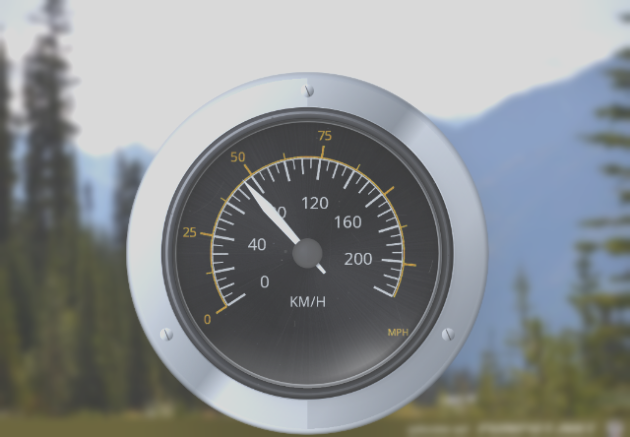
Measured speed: 75 km/h
